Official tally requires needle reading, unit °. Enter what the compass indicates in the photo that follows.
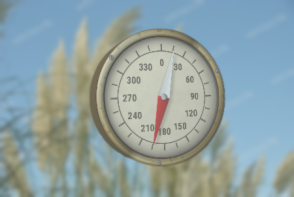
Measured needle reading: 195 °
